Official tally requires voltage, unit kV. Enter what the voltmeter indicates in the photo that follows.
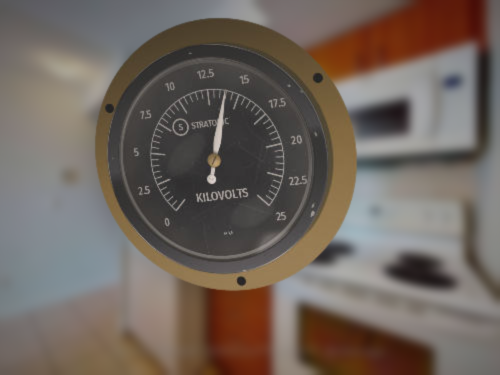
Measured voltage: 14 kV
